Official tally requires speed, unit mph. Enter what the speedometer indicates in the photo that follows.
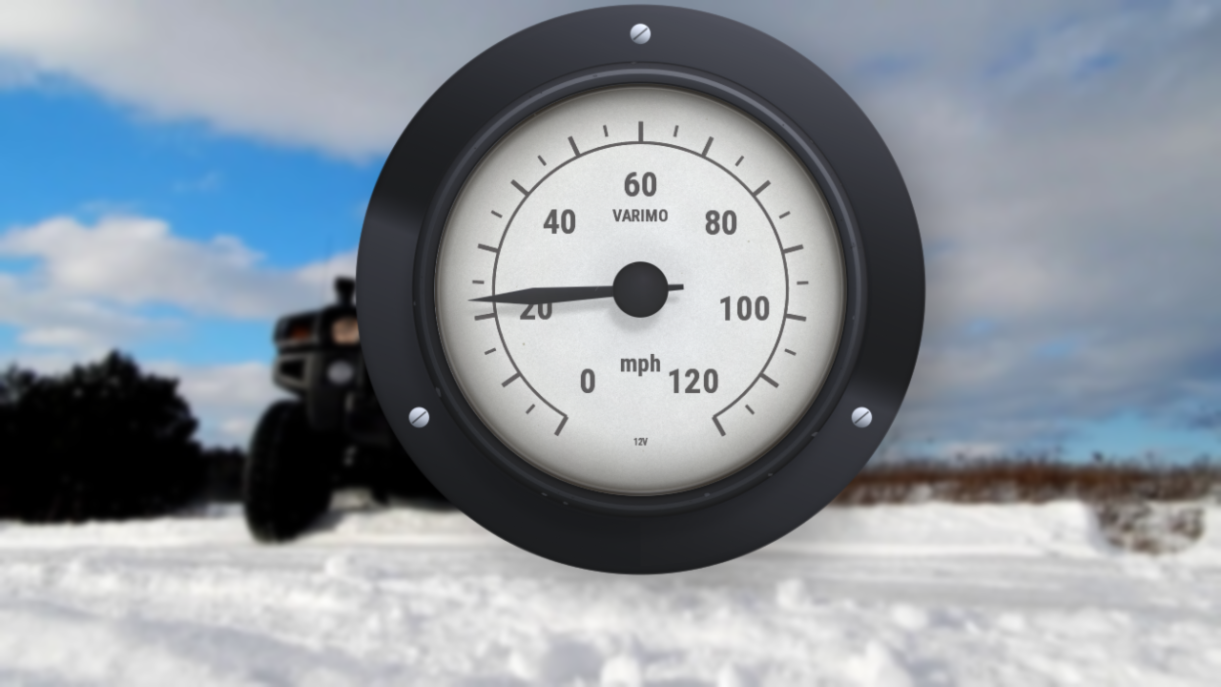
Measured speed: 22.5 mph
